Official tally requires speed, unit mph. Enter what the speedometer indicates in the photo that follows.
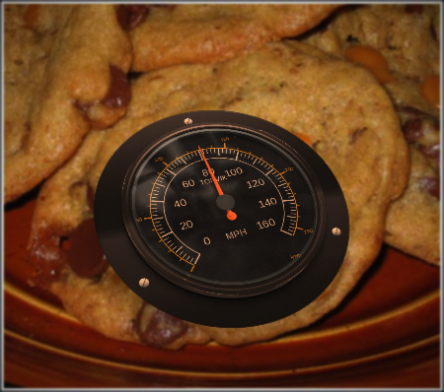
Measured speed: 80 mph
